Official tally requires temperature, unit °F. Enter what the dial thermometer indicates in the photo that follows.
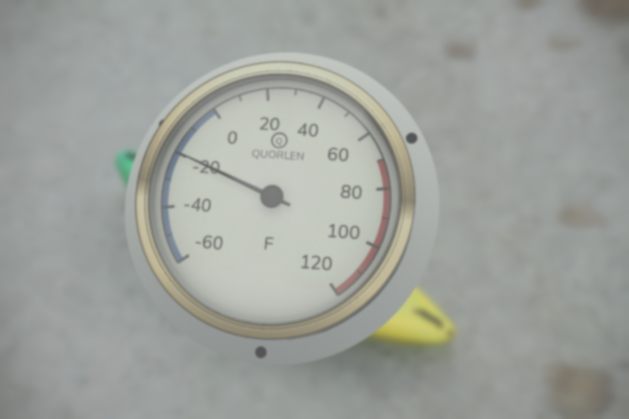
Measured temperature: -20 °F
